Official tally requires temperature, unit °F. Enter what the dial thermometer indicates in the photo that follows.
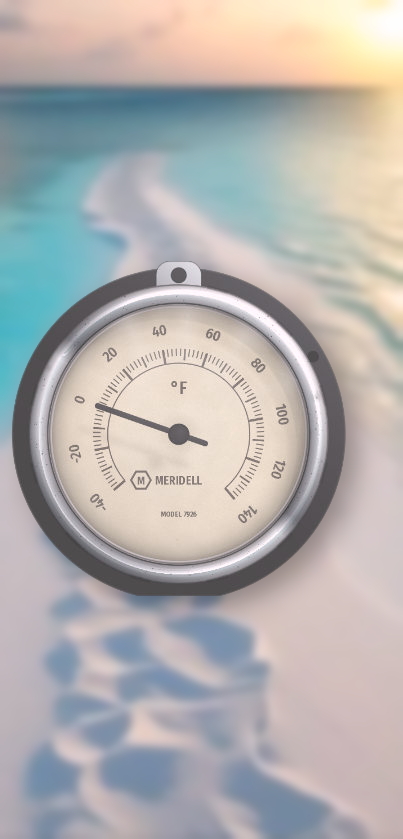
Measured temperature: 0 °F
